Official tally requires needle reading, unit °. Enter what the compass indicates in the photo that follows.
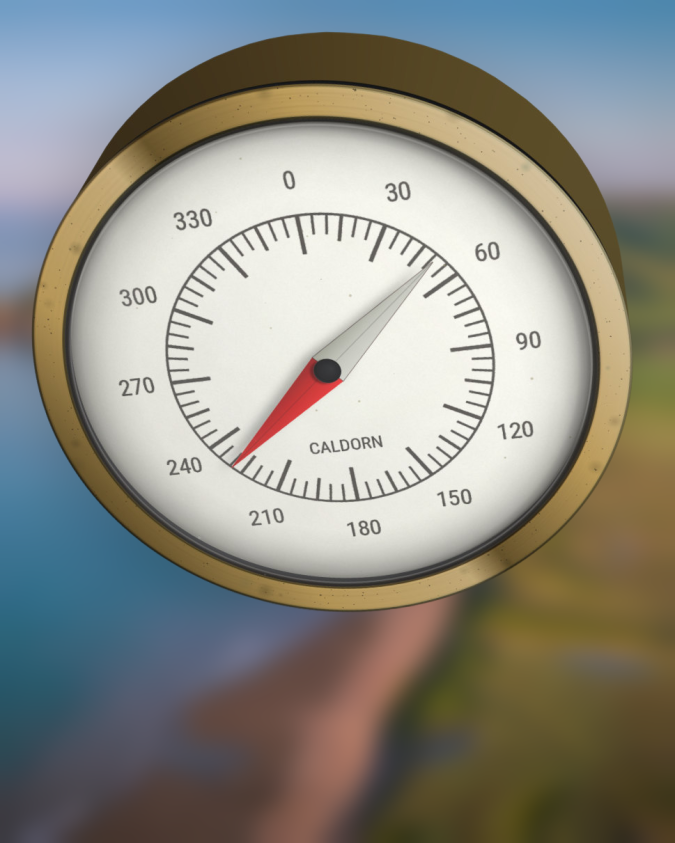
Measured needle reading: 230 °
